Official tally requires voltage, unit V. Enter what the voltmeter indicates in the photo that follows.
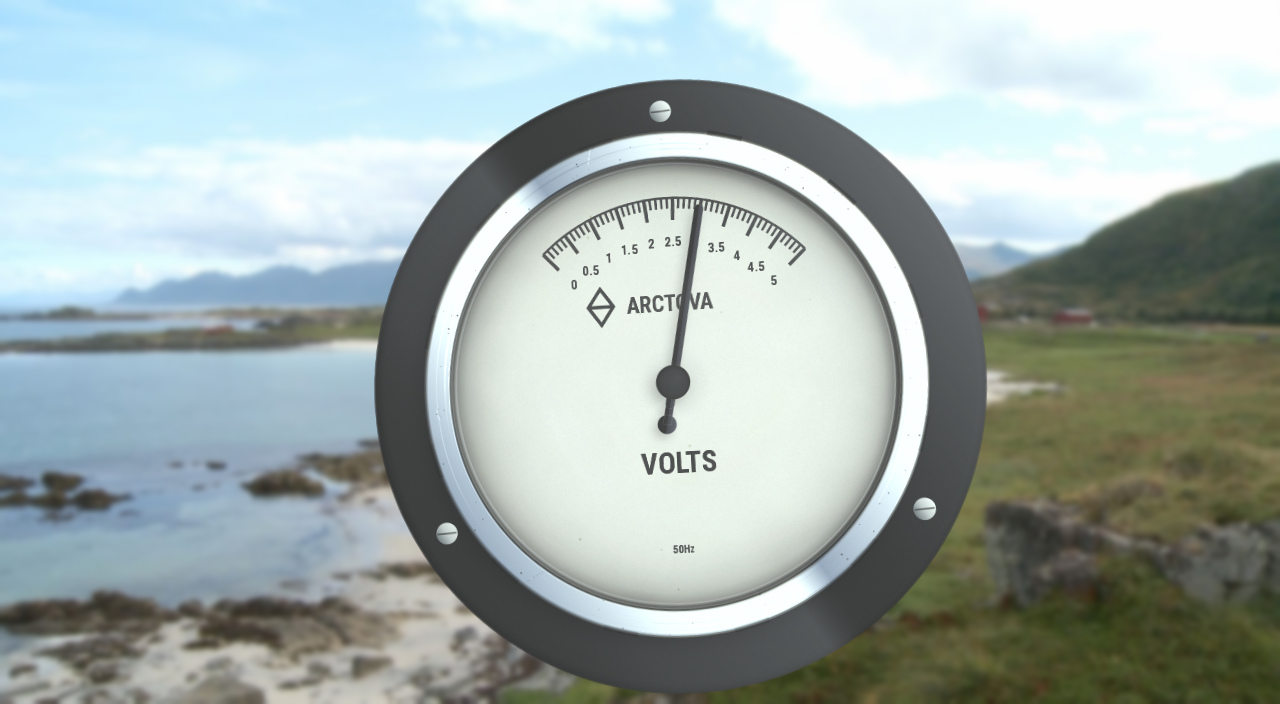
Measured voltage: 3 V
